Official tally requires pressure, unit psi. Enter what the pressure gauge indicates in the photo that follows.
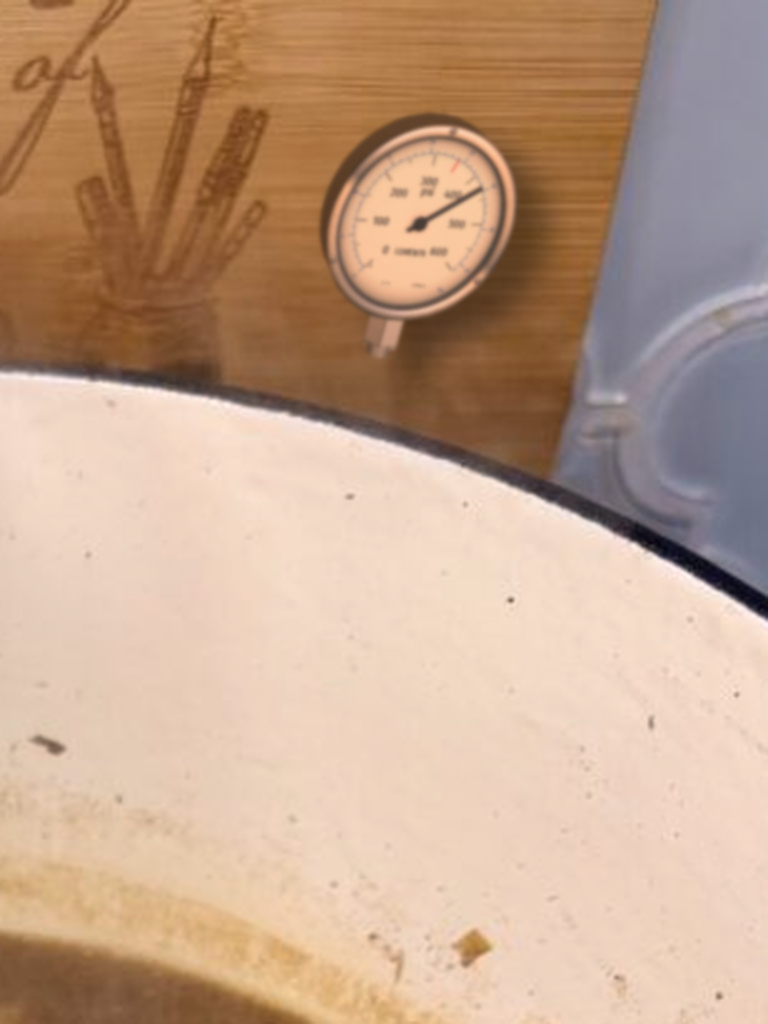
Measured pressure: 425 psi
